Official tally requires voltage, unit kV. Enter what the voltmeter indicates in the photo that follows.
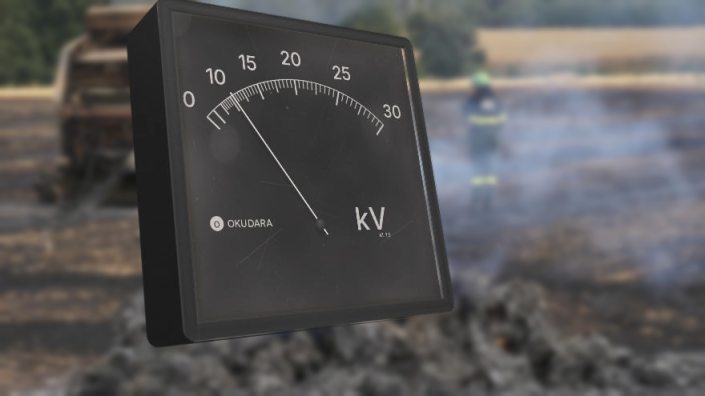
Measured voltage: 10 kV
